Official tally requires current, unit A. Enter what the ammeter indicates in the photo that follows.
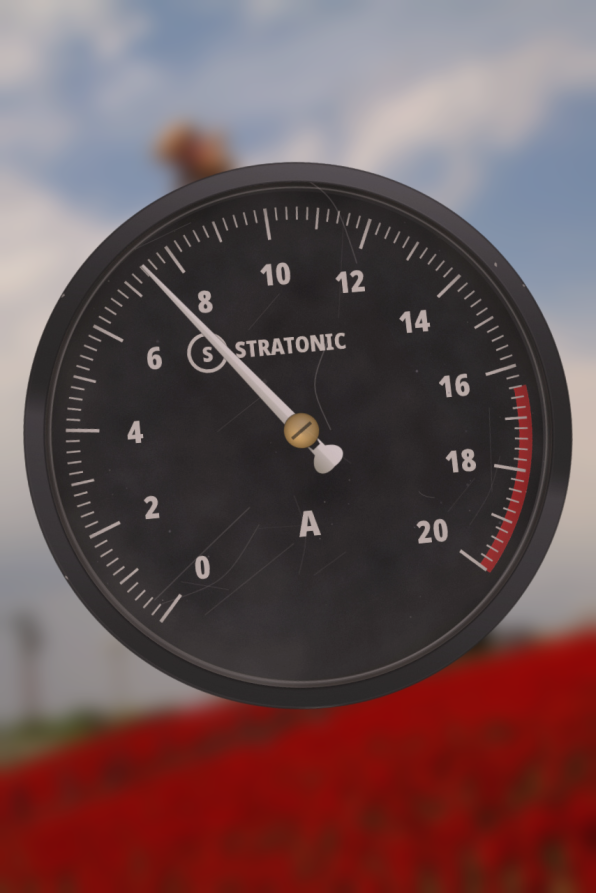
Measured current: 7.4 A
